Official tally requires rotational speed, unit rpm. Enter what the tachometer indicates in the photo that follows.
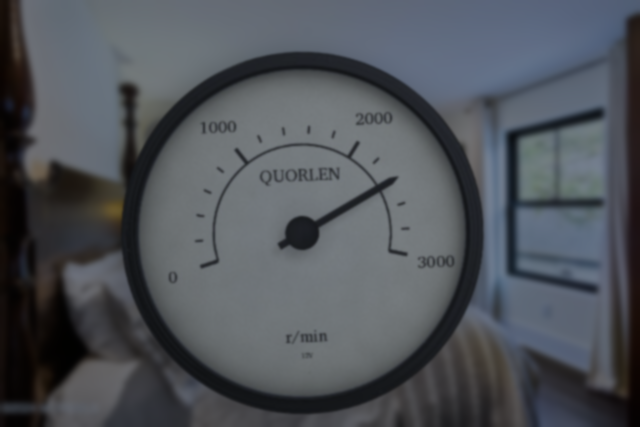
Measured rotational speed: 2400 rpm
